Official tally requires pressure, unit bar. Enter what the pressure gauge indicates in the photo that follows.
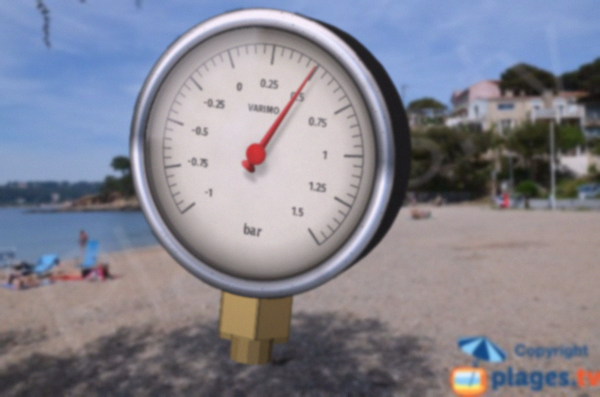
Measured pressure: 0.5 bar
